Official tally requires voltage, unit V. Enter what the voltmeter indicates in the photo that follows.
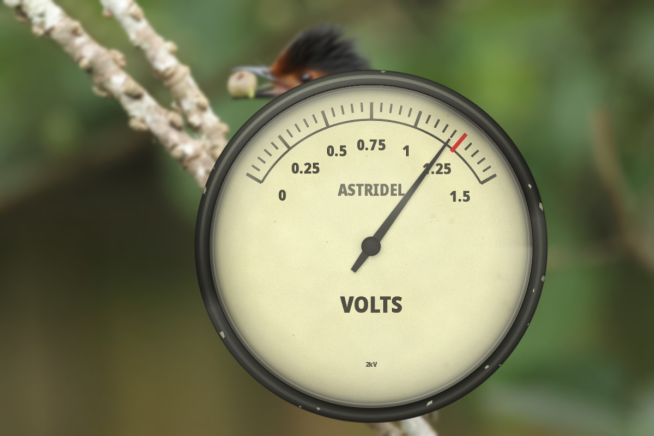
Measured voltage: 1.2 V
